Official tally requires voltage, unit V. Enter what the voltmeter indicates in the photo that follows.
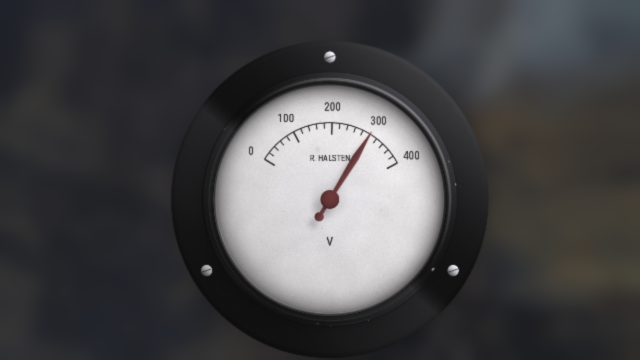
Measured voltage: 300 V
